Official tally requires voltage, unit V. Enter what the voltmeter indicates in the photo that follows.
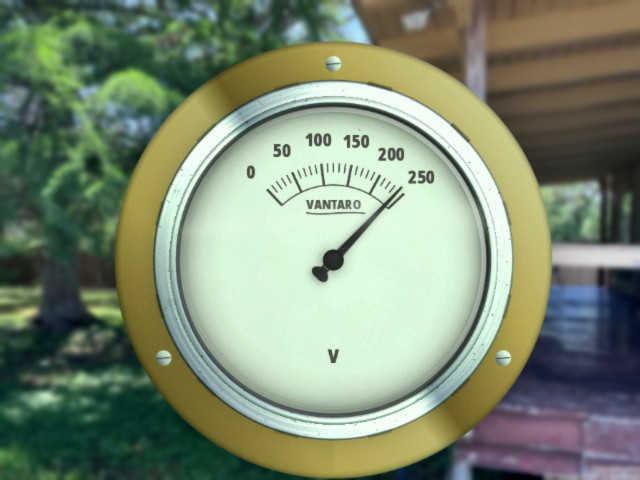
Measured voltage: 240 V
